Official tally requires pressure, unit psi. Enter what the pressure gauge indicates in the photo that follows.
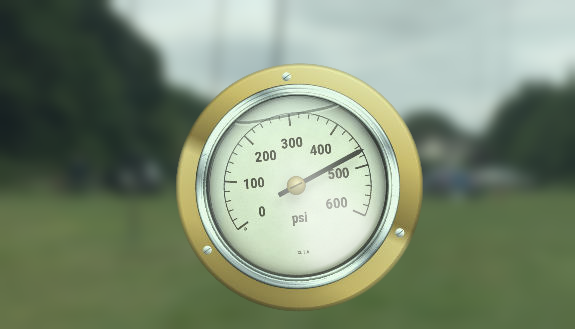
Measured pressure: 470 psi
